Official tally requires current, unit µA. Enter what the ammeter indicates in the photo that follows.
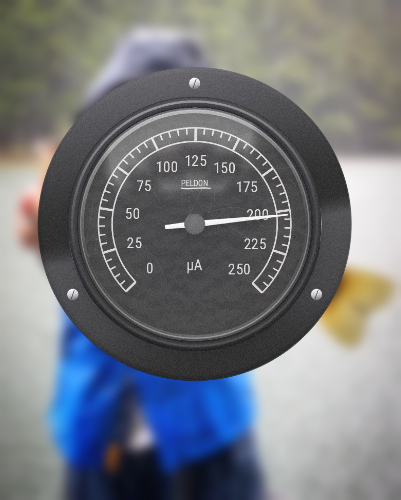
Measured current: 202.5 µA
